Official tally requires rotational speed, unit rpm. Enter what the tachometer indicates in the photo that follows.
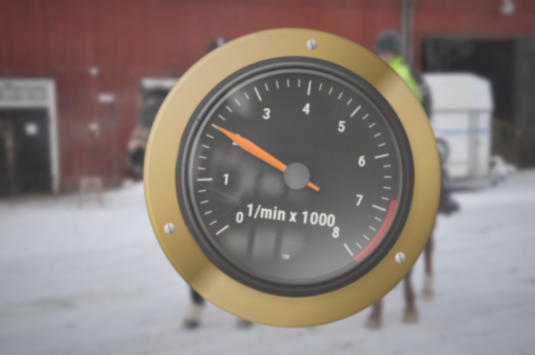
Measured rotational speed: 2000 rpm
